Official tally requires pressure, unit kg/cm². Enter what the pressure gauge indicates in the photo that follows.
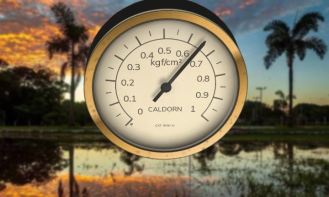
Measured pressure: 0.65 kg/cm²
